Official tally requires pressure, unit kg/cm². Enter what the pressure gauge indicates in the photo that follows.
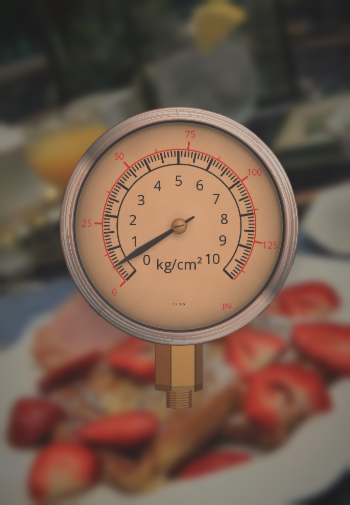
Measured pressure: 0.5 kg/cm²
